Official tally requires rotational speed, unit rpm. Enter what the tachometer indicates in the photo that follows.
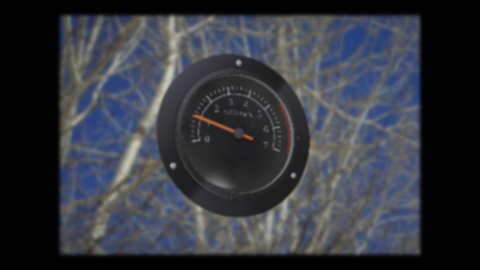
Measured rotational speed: 1000 rpm
